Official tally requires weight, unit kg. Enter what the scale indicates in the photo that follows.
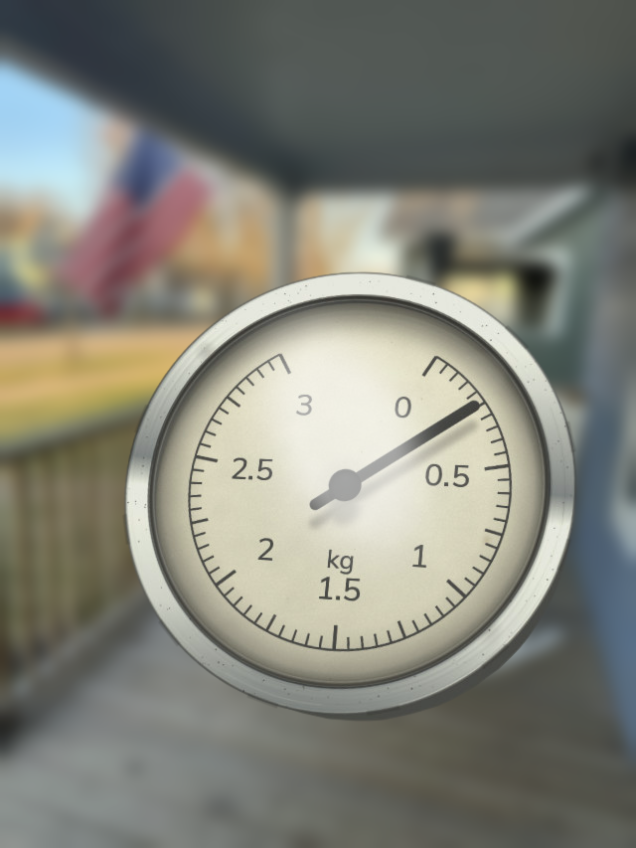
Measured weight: 0.25 kg
